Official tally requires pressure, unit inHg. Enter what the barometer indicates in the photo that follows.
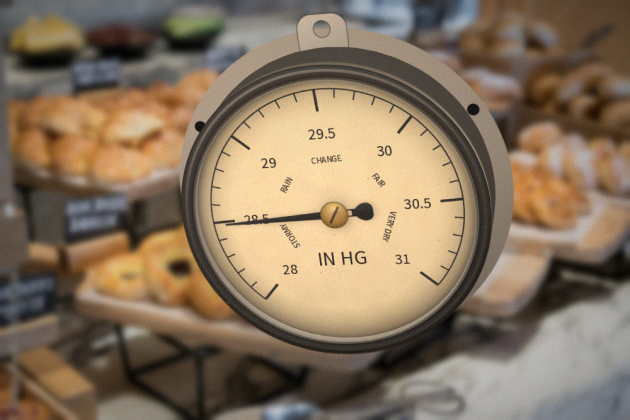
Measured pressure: 28.5 inHg
